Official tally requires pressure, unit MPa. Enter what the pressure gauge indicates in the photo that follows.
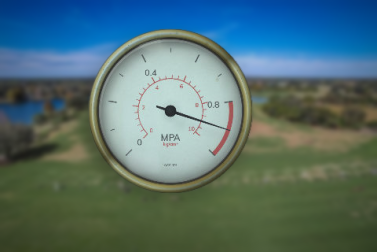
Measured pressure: 0.9 MPa
